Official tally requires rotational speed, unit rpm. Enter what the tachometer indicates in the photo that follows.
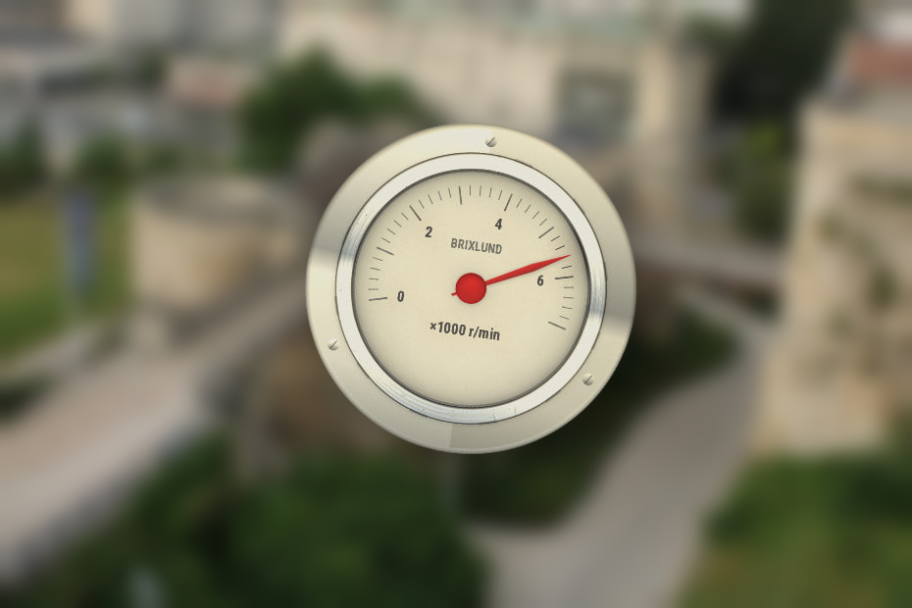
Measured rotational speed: 5600 rpm
